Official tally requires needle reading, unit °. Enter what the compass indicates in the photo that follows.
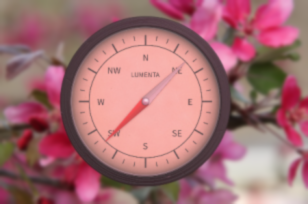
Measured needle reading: 225 °
